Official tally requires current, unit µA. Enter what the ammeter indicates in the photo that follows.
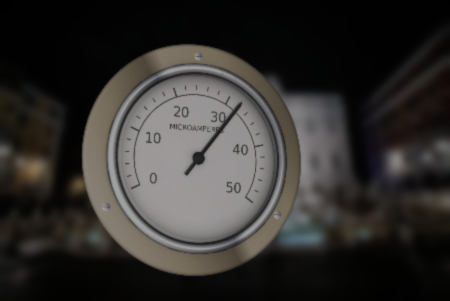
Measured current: 32 µA
